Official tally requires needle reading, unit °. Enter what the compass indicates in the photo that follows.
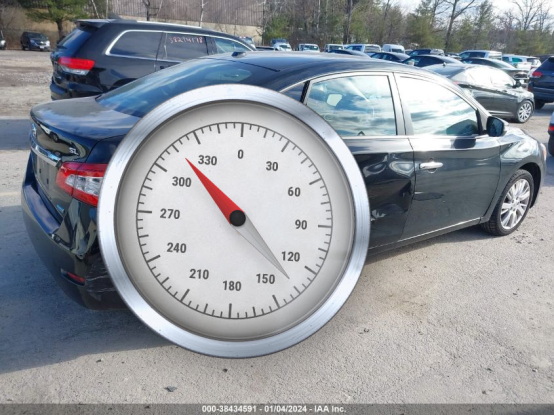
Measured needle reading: 315 °
